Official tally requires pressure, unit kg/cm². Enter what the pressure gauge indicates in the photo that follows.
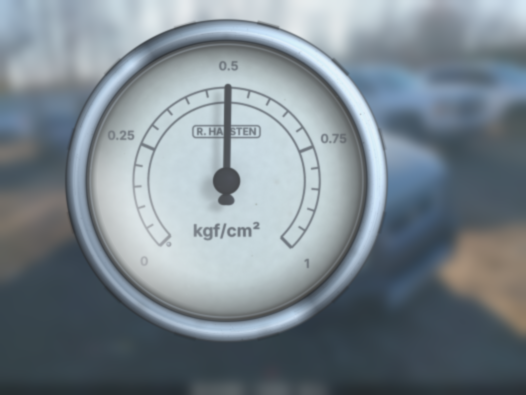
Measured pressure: 0.5 kg/cm²
